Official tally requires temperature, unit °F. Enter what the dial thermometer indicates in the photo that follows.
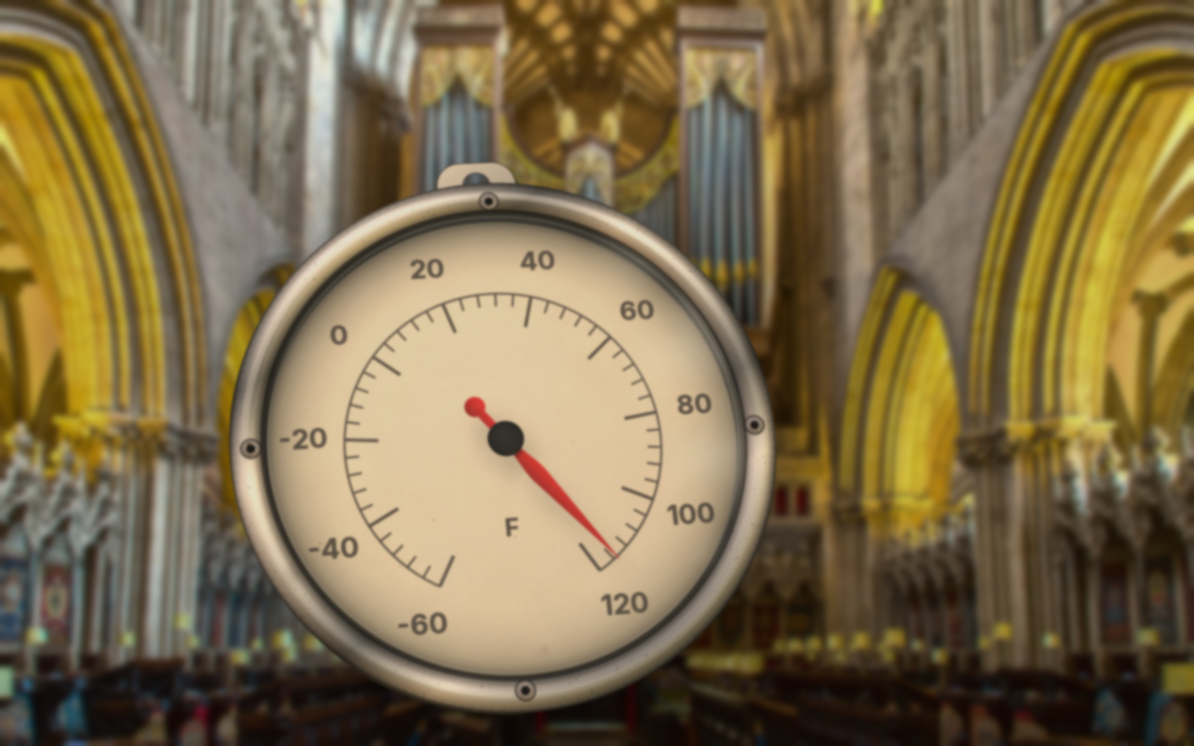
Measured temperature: 116 °F
